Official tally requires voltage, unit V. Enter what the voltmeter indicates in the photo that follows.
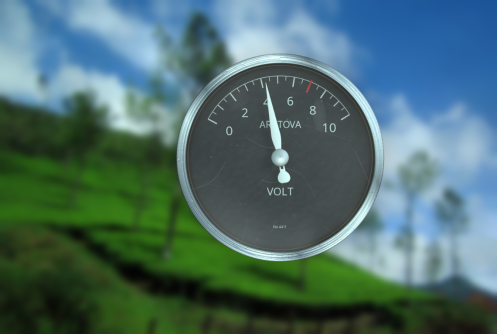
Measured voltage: 4.25 V
